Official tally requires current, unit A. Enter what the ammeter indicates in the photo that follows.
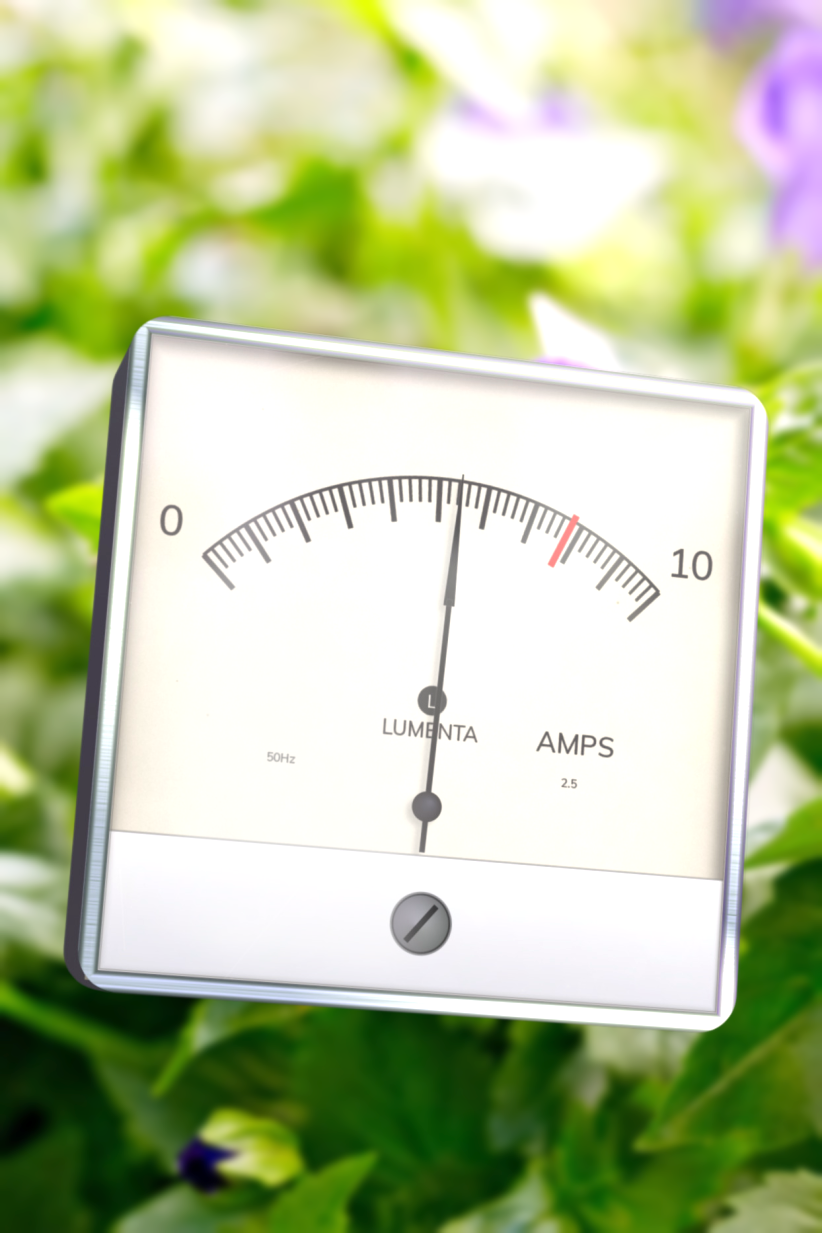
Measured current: 5.4 A
